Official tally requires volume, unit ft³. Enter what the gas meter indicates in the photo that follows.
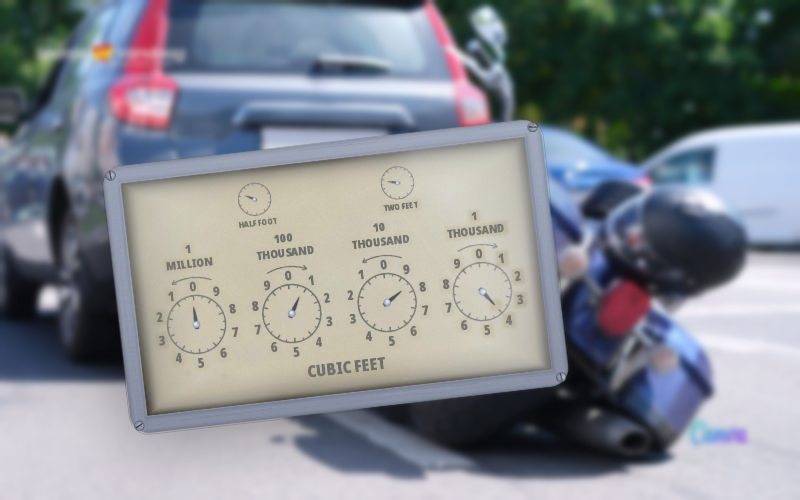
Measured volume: 8400 ft³
